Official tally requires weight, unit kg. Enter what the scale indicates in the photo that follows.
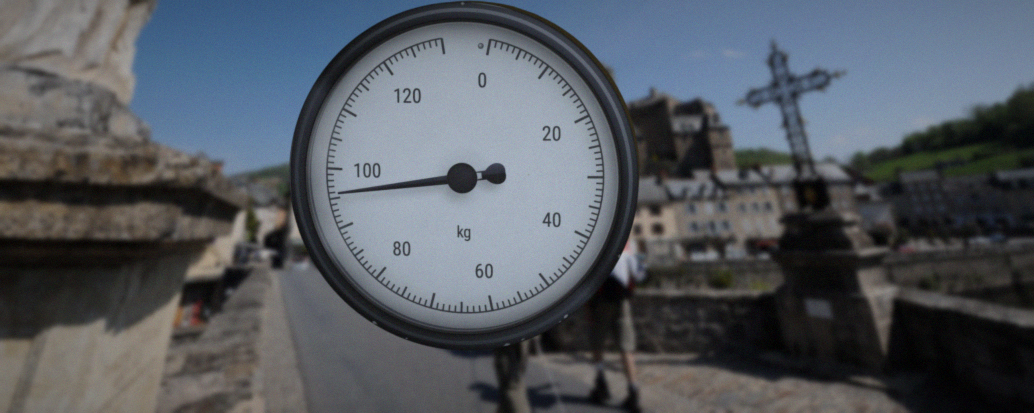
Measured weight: 96 kg
